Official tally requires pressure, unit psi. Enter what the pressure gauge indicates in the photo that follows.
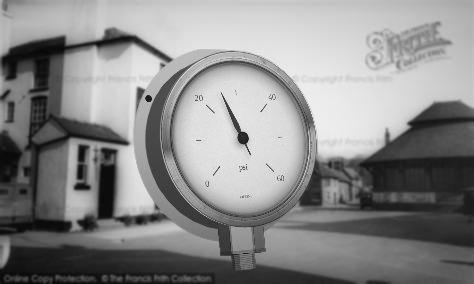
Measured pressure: 25 psi
